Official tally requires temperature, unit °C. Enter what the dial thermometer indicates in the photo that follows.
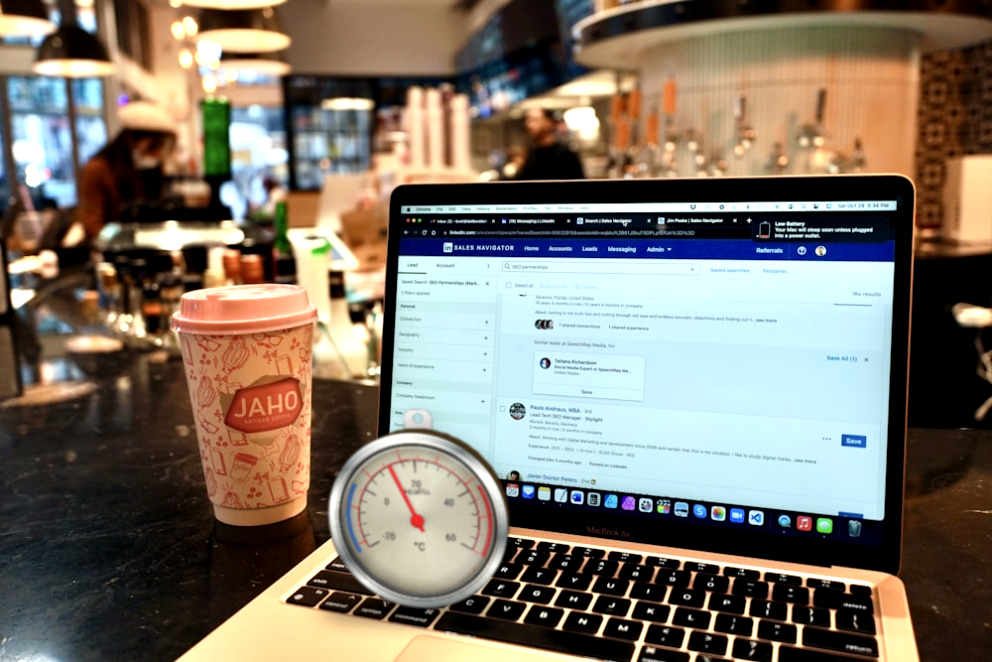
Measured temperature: 12 °C
